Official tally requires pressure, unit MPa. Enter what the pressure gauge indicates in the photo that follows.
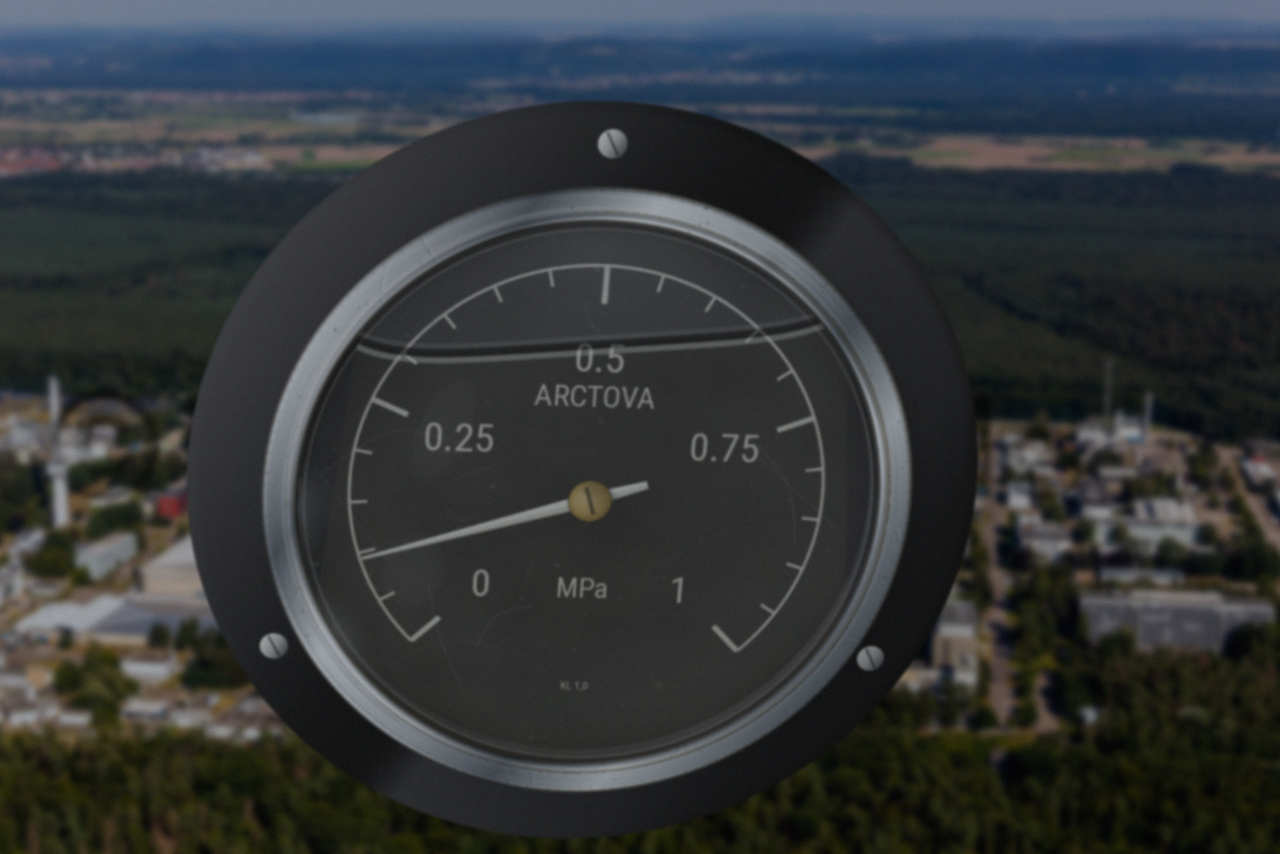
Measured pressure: 0.1 MPa
